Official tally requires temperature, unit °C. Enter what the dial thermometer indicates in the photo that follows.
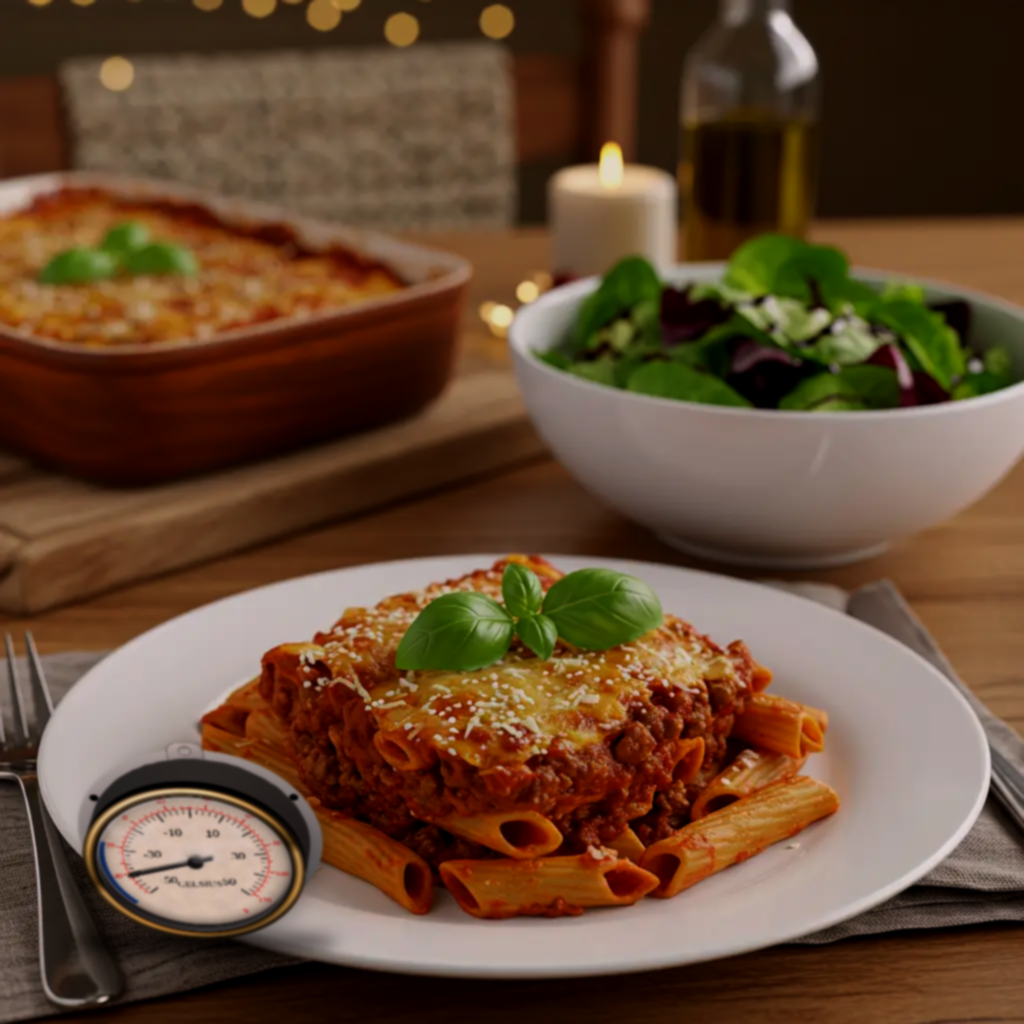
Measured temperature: -40 °C
